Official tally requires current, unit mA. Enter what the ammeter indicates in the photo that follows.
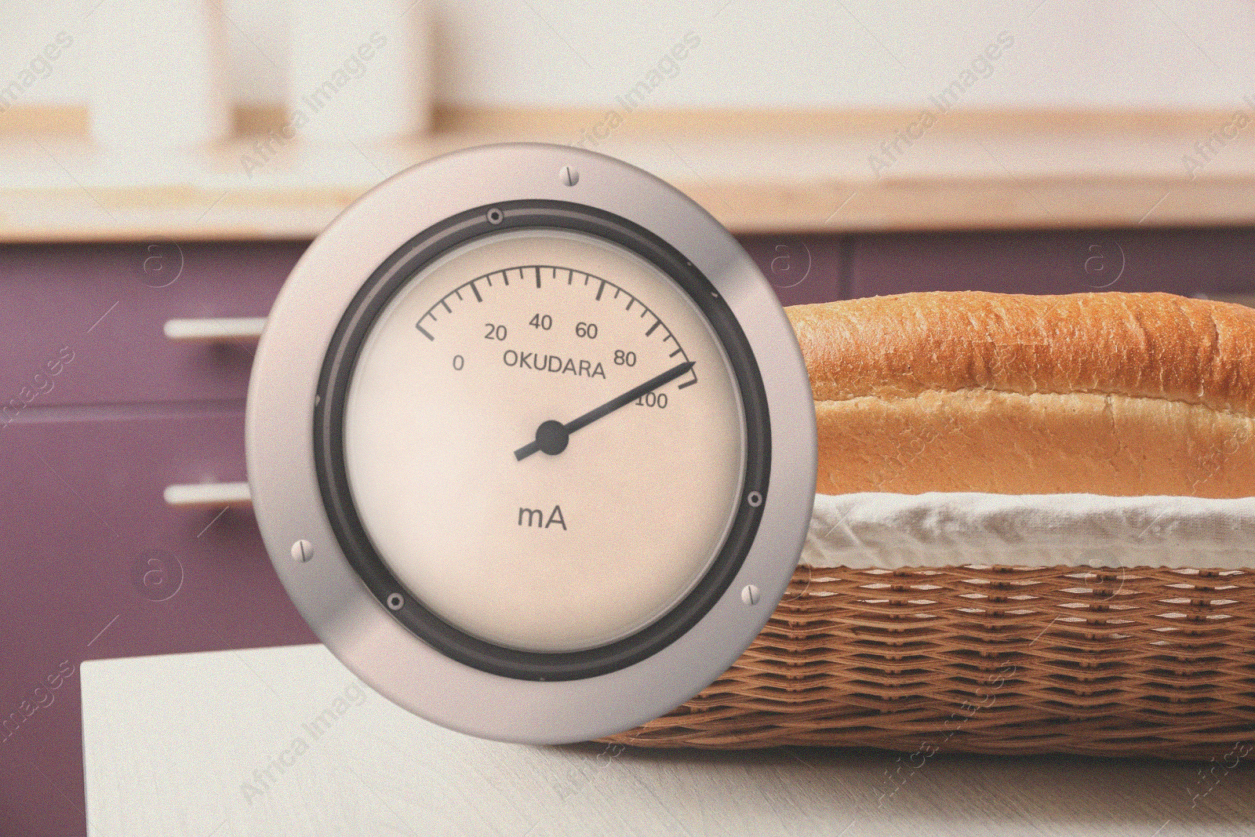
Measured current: 95 mA
